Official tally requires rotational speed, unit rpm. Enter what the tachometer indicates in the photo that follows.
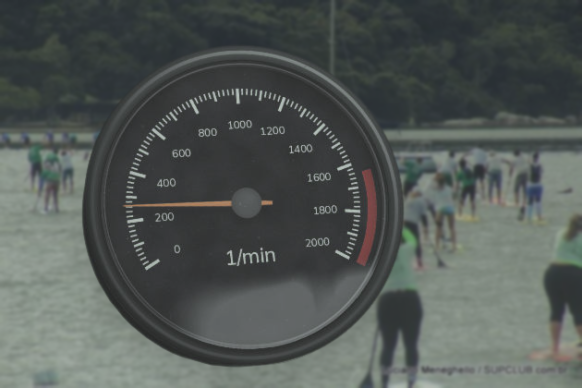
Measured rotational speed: 260 rpm
